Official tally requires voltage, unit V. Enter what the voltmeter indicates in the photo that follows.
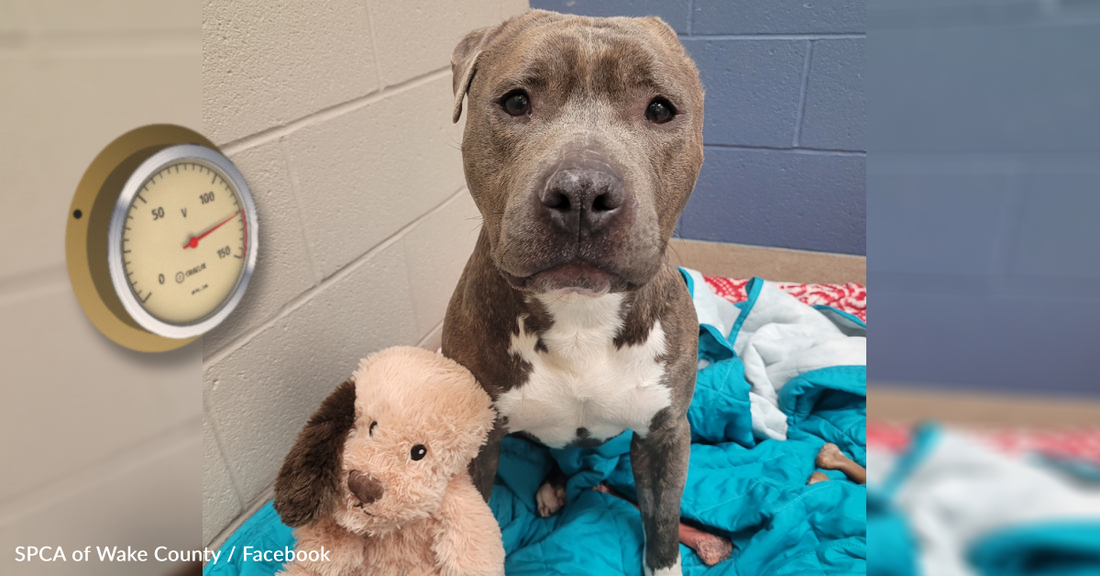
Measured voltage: 125 V
